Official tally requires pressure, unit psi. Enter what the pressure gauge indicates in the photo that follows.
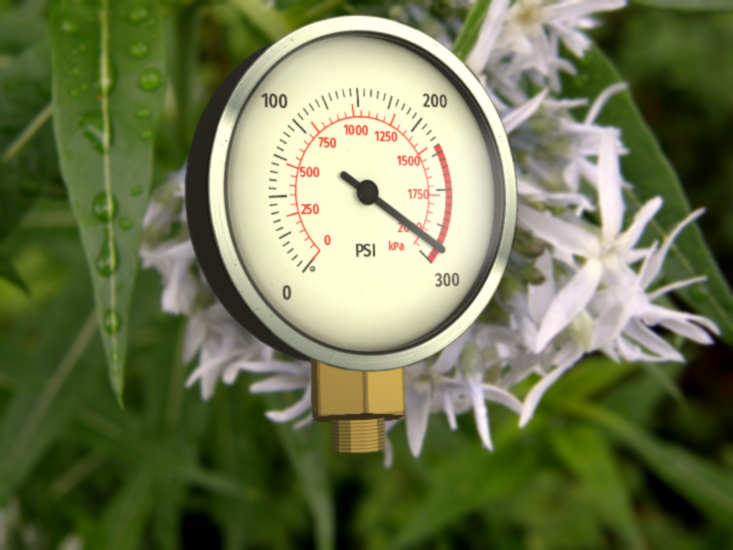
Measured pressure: 290 psi
